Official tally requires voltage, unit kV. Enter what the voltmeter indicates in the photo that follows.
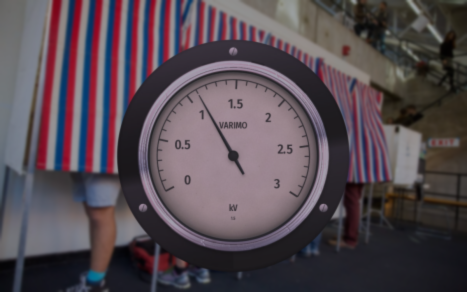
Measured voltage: 1.1 kV
